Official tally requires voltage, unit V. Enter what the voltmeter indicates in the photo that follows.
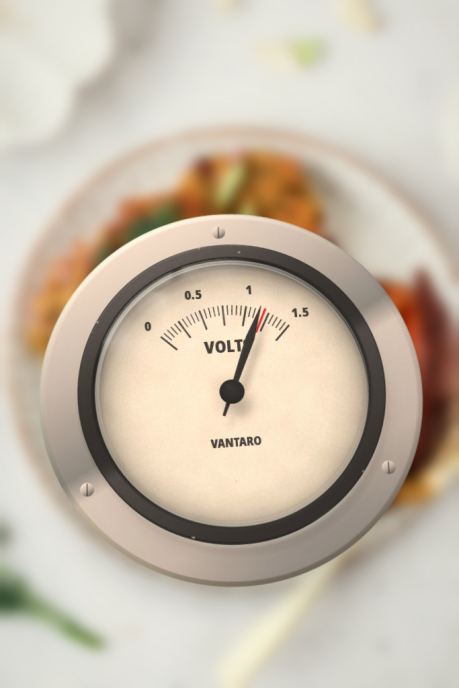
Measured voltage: 1.15 V
